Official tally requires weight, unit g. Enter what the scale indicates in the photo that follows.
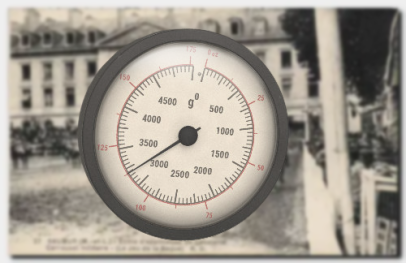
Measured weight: 3200 g
